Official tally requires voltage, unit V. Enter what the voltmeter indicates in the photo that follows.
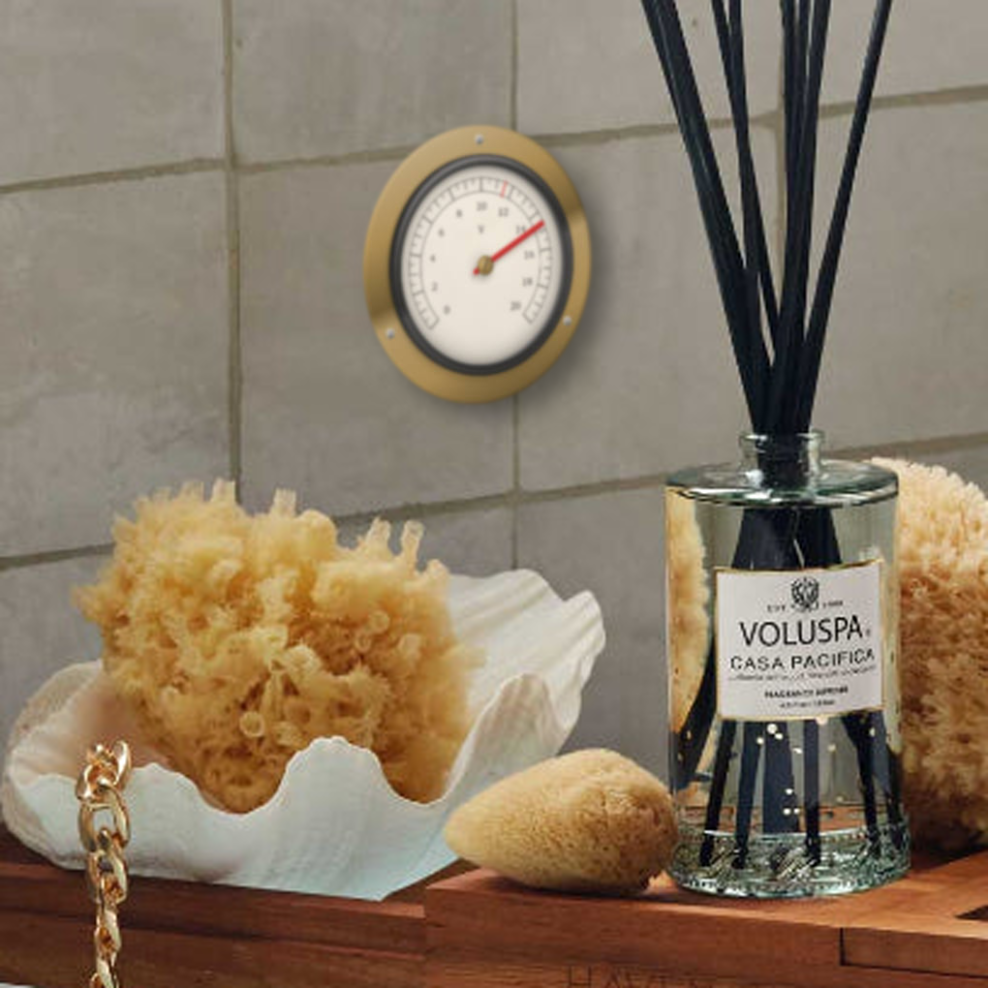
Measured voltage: 14.5 V
